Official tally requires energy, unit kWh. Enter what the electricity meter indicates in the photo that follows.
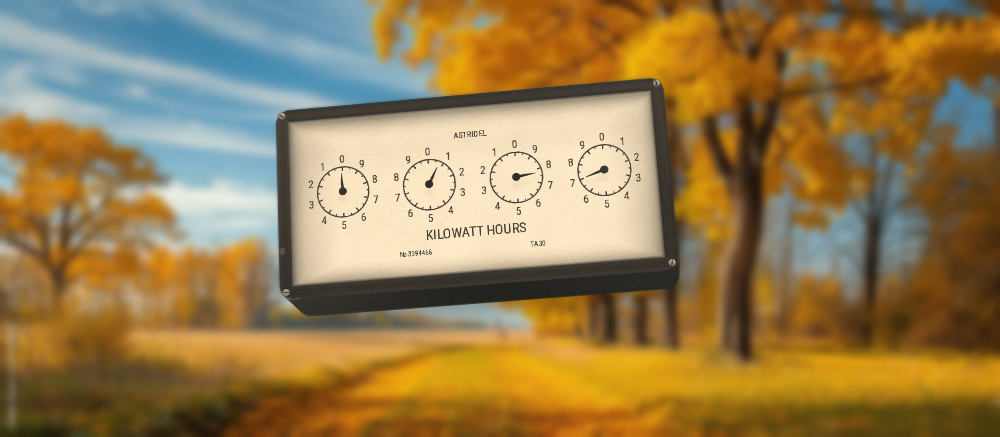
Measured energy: 77 kWh
